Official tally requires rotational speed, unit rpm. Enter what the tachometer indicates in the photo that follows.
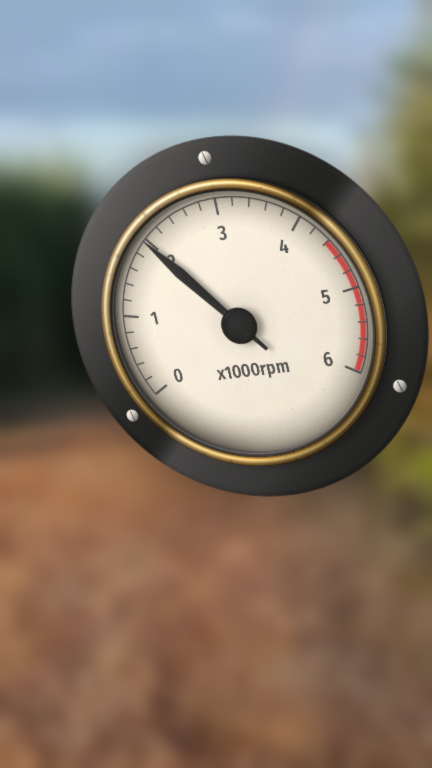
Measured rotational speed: 2000 rpm
